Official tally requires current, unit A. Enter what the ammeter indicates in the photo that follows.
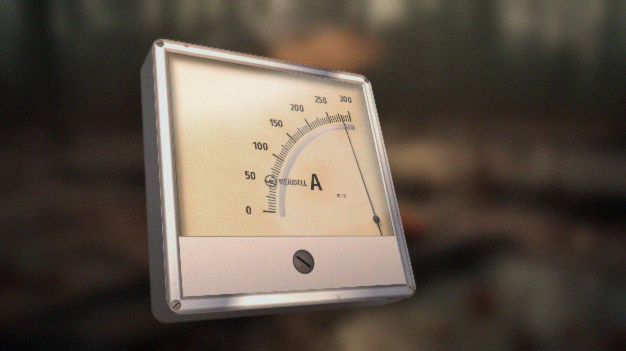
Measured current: 275 A
